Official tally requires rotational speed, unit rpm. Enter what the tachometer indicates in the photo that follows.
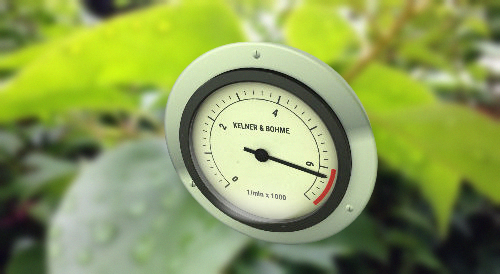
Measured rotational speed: 6200 rpm
